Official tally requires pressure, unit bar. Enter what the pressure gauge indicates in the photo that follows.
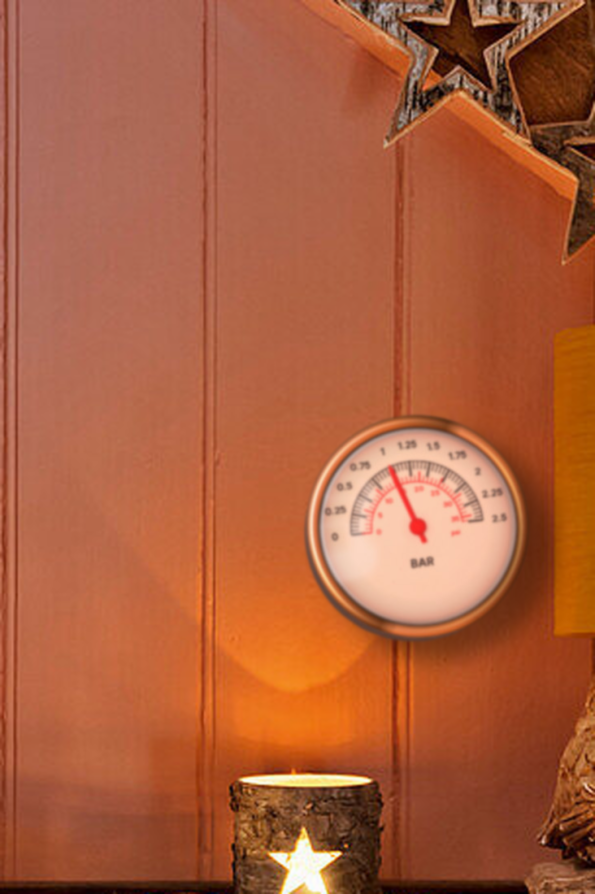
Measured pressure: 1 bar
